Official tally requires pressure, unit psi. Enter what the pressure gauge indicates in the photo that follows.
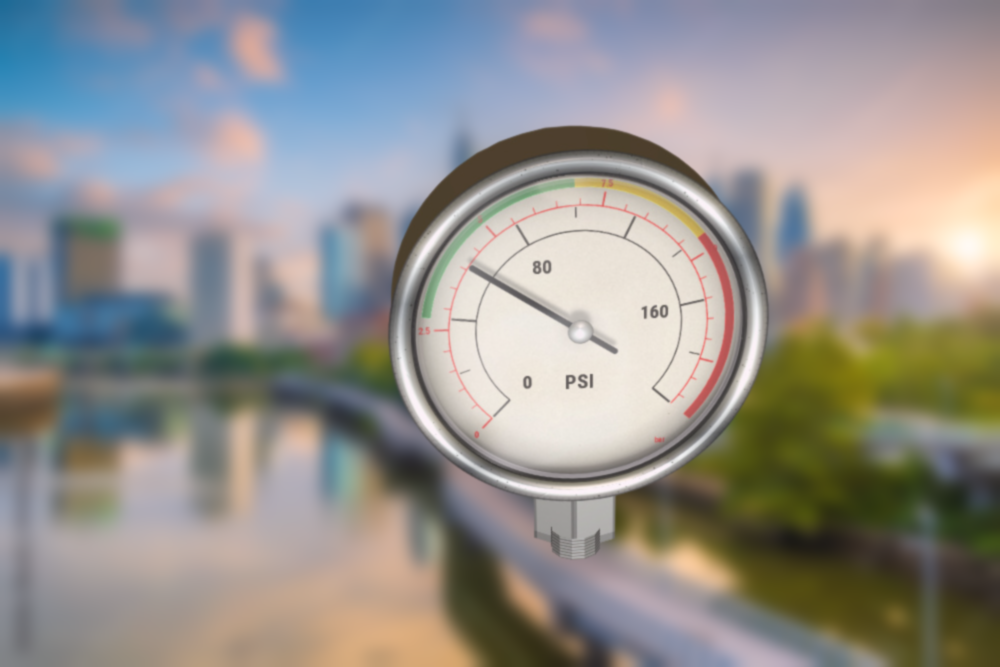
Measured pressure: 60 psi
